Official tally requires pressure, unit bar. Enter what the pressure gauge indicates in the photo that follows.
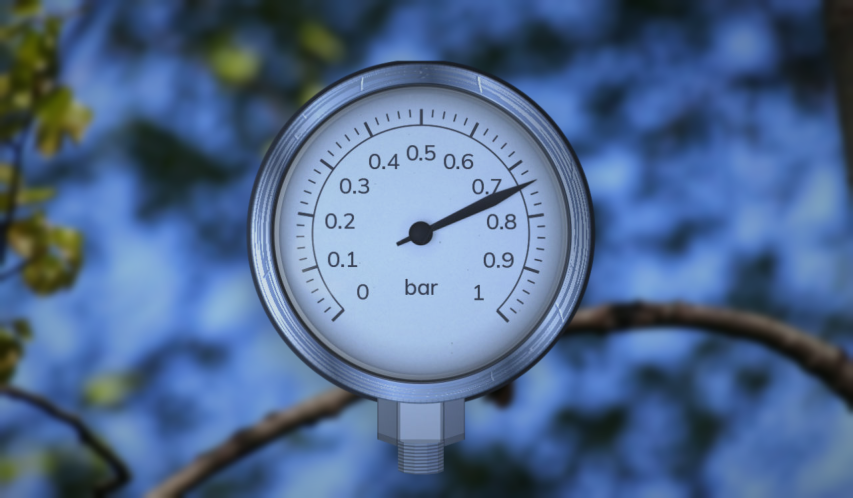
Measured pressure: 0.74 bar
